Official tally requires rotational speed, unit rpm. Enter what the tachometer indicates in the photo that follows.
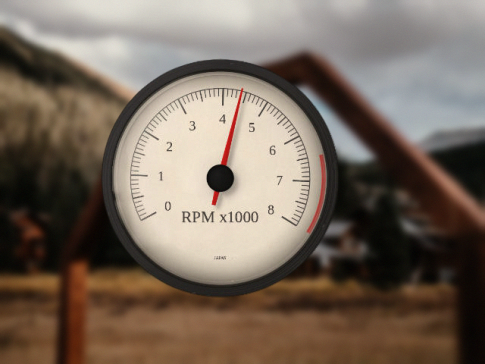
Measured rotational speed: 4400 rpm
